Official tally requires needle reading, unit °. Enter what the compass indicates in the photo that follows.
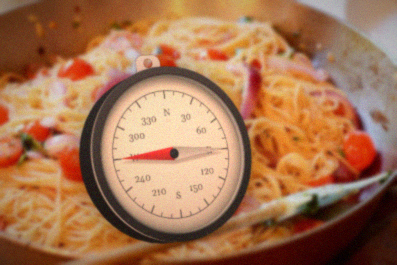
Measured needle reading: 270 °
